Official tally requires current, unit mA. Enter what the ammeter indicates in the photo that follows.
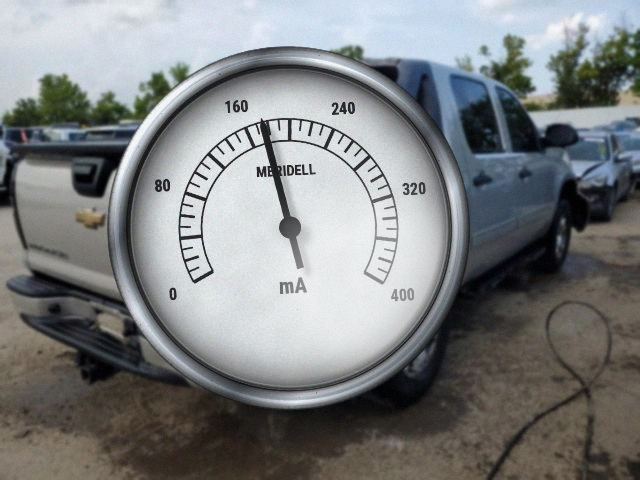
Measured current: 175 mA
